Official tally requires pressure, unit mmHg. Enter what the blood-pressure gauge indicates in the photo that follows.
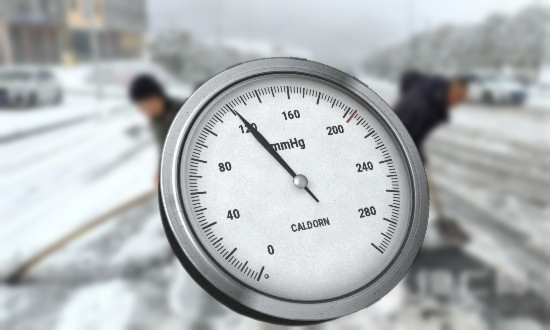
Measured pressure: 120 mmHg
